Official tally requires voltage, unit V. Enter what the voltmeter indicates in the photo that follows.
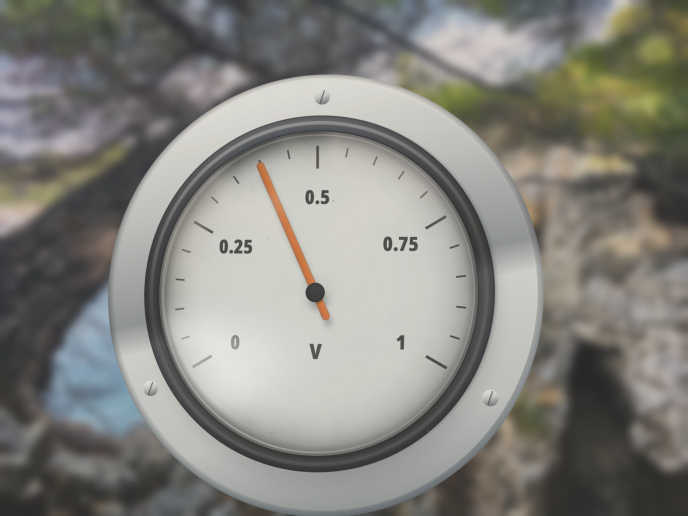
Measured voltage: 0.4 V
